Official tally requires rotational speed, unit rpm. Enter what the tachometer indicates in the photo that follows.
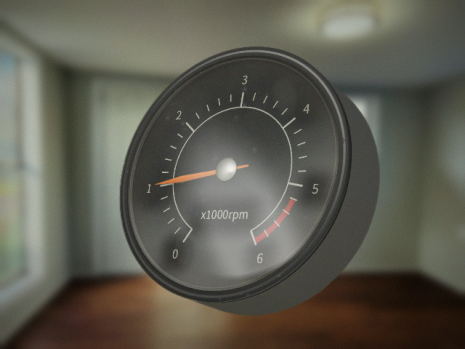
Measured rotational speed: 1000 rpm
